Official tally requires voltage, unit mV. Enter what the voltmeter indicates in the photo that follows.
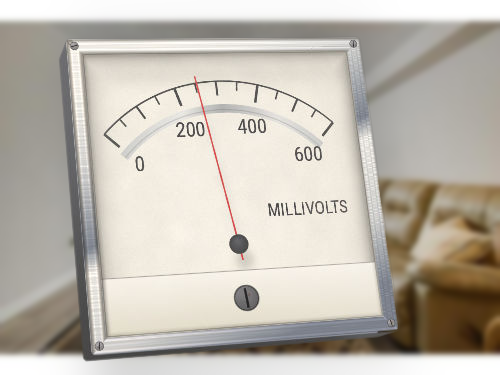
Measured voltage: 250 mV
